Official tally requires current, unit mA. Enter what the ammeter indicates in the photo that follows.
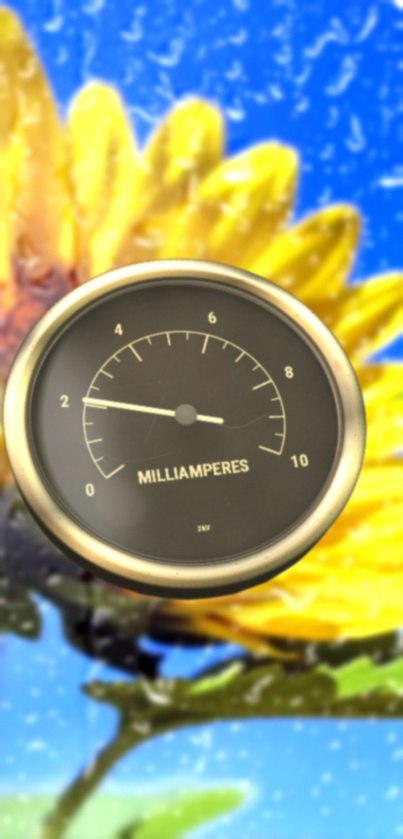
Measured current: 2 mA
